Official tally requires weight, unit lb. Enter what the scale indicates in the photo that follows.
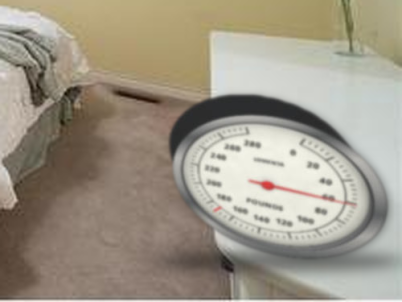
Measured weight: 60 lb
